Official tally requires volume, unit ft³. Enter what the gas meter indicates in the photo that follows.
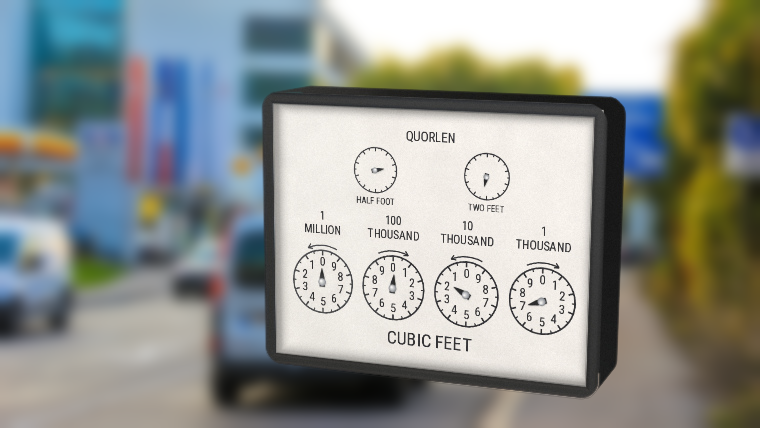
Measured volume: 1700 ft³
